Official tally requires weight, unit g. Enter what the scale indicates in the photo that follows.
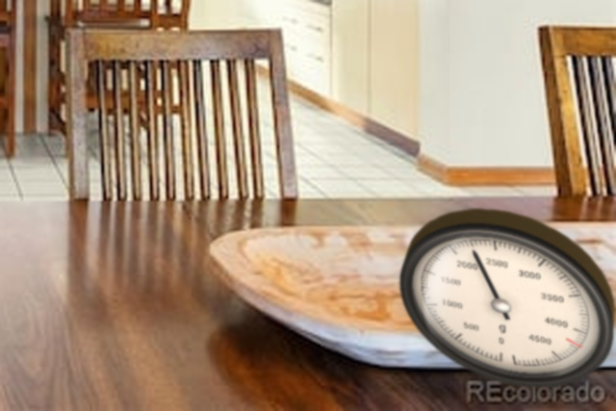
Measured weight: 2250 g
